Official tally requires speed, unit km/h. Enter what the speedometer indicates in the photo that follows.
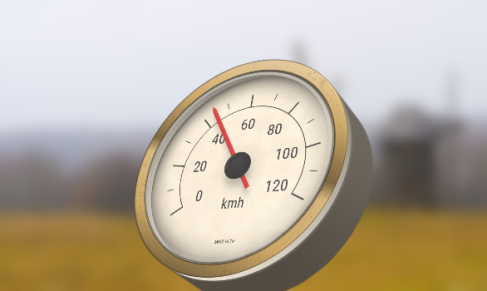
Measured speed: 45 km/h
